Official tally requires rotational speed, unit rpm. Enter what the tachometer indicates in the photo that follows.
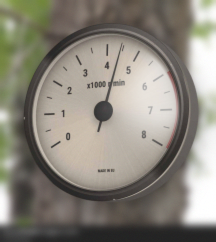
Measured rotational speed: 4500 rpm
